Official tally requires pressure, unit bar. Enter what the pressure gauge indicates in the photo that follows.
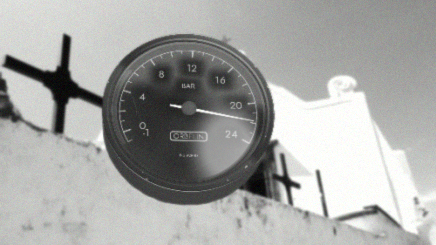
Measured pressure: 22 bar
